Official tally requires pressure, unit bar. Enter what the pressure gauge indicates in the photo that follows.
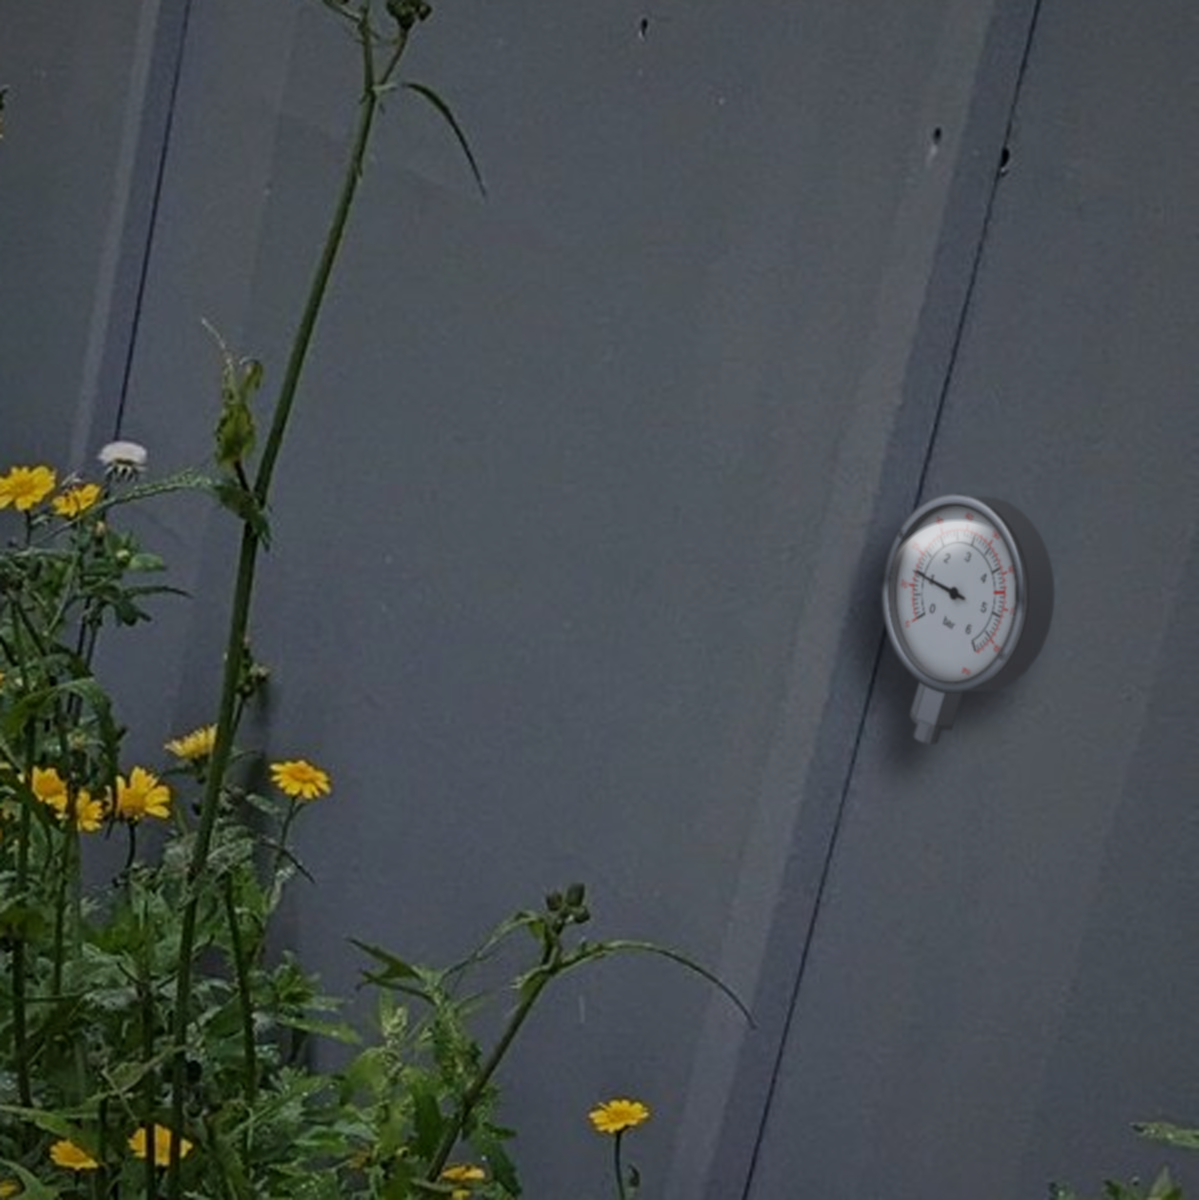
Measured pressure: 1 bar
